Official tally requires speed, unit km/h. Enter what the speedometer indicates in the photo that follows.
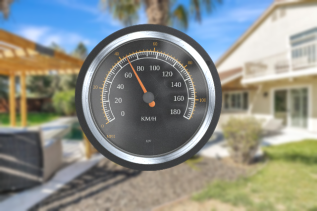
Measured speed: 70 km/h
